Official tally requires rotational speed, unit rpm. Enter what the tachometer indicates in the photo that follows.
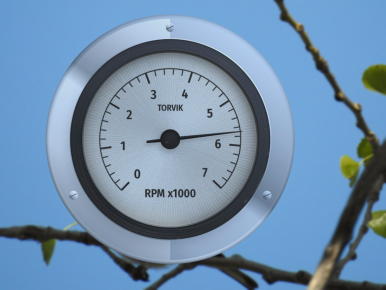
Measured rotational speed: 5700 rpm
